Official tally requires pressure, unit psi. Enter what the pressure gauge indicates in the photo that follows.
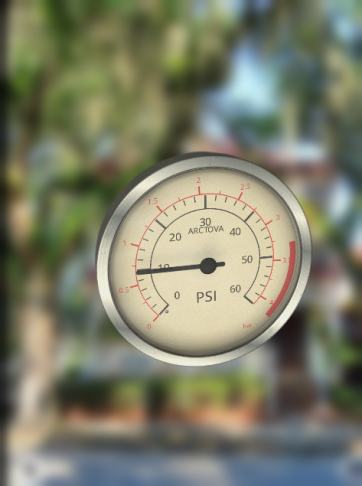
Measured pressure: 10 psi
